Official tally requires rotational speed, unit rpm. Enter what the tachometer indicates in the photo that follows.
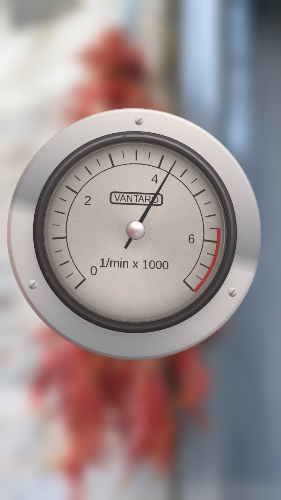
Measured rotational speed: 4250 rpm
